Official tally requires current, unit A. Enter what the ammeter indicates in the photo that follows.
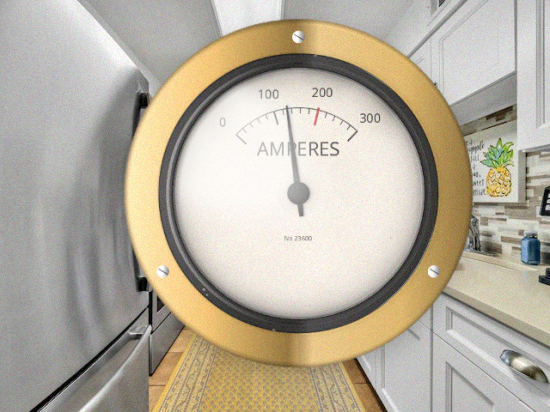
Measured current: 130 A
